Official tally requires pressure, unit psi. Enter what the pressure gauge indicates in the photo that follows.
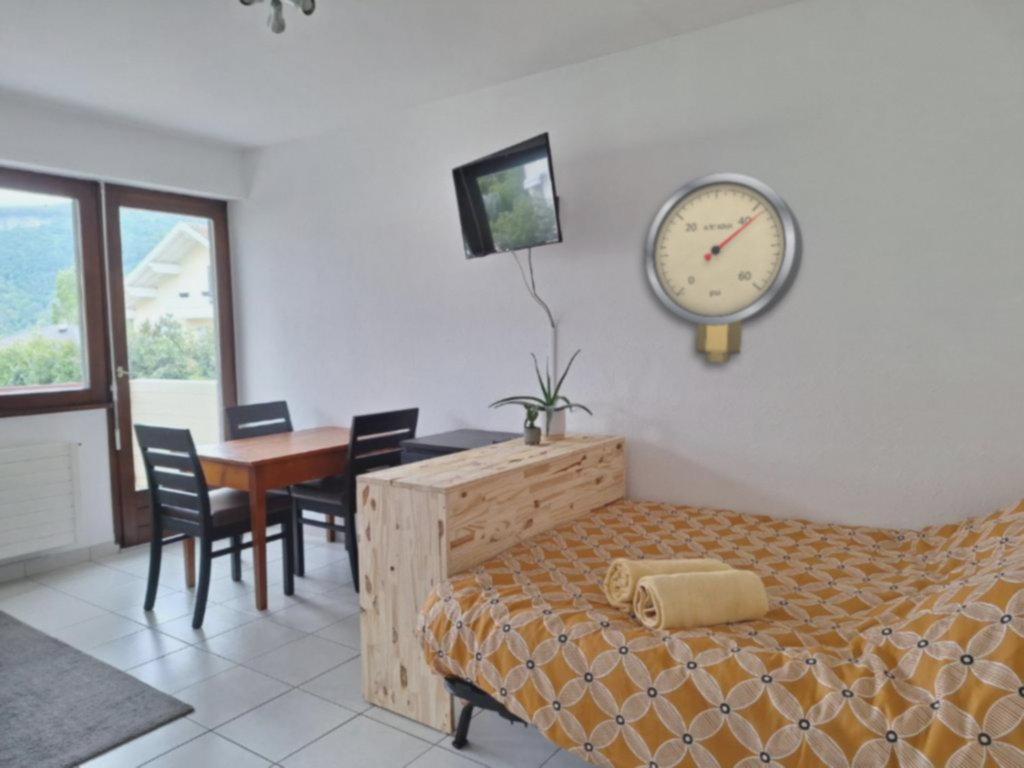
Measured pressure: 42 psi
